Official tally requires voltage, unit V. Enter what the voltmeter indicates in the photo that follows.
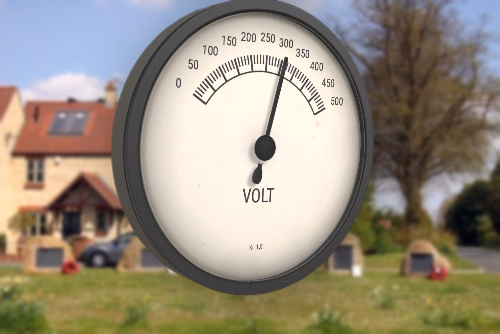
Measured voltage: 300 V
